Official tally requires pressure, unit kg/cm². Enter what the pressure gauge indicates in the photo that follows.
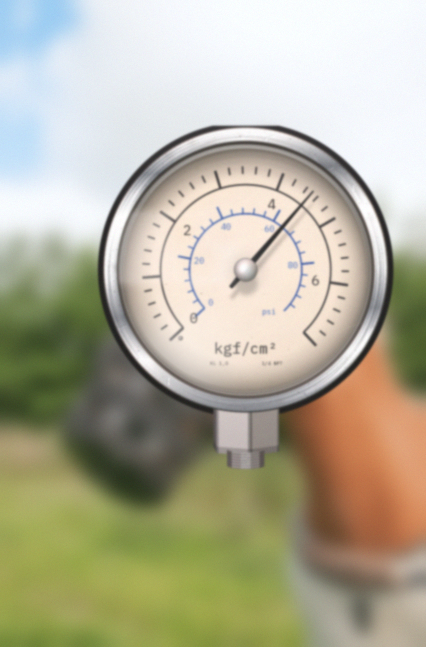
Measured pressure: 4.5 kg/cm²
